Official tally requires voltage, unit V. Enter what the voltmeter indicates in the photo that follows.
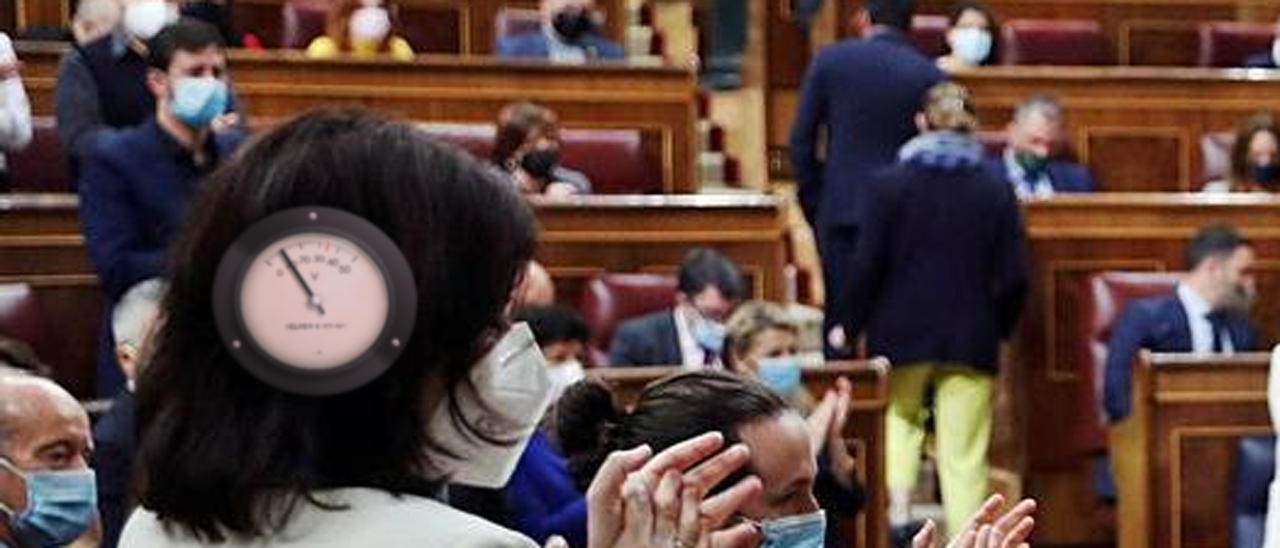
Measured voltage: 10 V
